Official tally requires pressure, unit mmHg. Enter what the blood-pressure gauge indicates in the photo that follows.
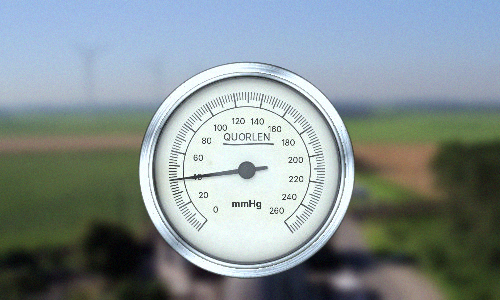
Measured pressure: 40 mmHg
